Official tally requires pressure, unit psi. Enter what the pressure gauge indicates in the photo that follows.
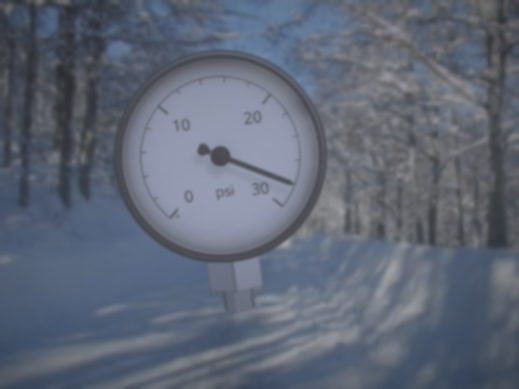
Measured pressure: 28 psi
